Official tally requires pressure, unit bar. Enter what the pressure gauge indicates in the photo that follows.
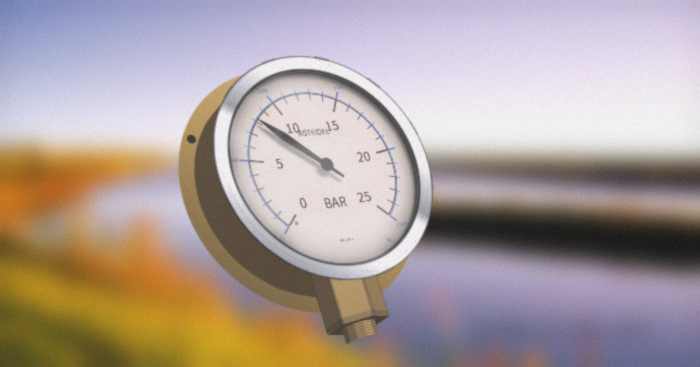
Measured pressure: 8 bar
